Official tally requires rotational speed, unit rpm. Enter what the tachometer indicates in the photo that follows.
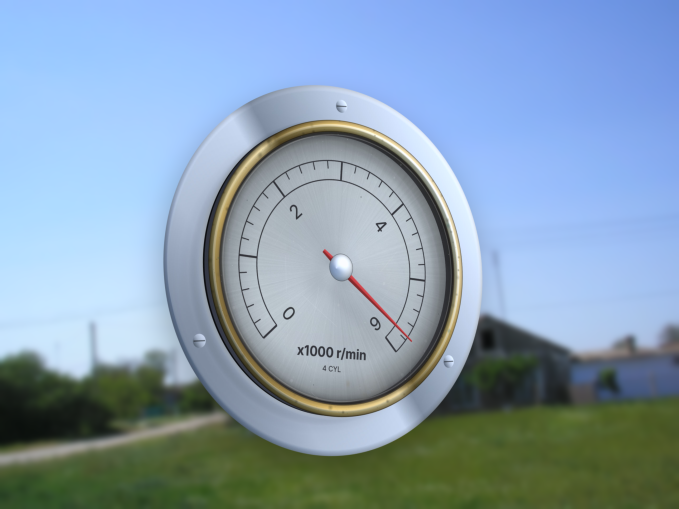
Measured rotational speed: 5800 rpm
